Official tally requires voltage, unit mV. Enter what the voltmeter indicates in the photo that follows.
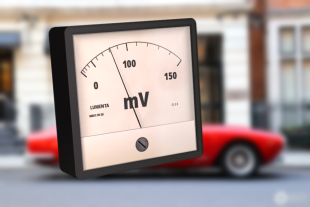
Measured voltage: 80 mV
